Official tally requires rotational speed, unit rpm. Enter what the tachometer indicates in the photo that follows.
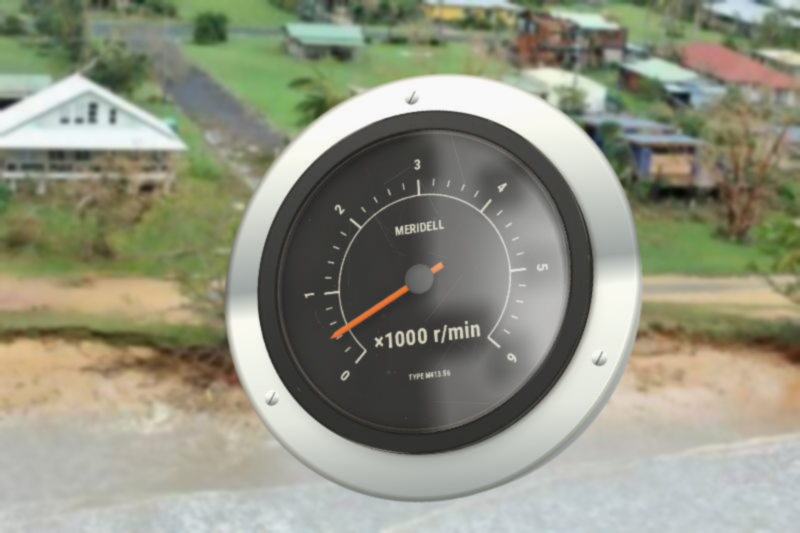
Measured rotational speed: 400 rpm
